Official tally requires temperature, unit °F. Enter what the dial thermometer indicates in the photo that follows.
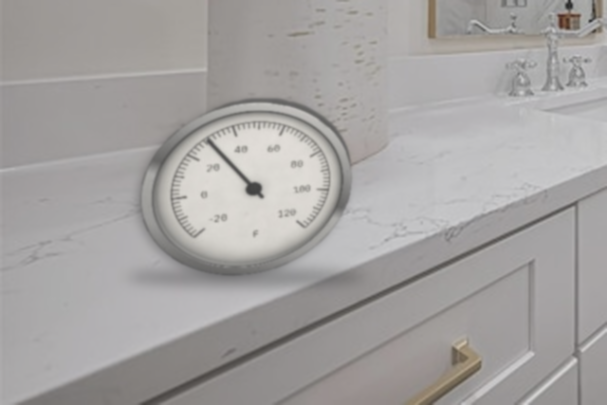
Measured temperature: 30 °F
